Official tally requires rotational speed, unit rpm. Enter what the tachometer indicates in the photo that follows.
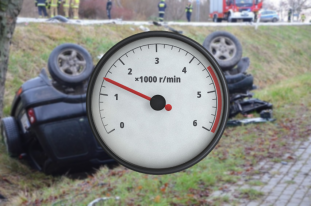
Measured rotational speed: 1400 rpm
